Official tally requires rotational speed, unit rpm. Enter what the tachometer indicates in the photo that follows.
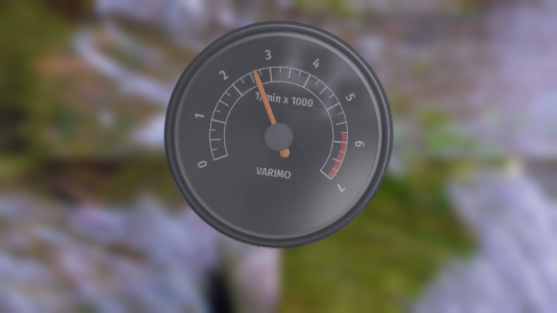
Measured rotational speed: 2625 rpm
